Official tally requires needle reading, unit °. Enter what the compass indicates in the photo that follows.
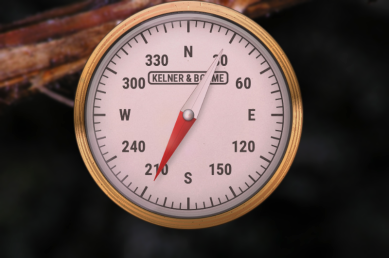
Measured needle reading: 207.5 °
